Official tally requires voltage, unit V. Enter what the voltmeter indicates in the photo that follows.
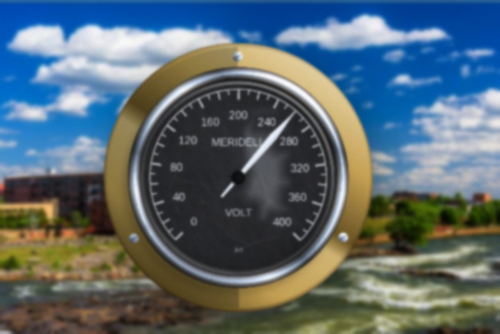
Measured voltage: 260 V
